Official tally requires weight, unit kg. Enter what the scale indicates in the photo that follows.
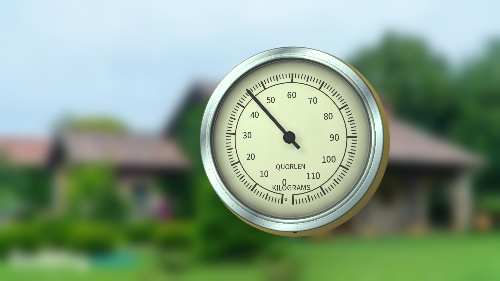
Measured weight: 45 kg
